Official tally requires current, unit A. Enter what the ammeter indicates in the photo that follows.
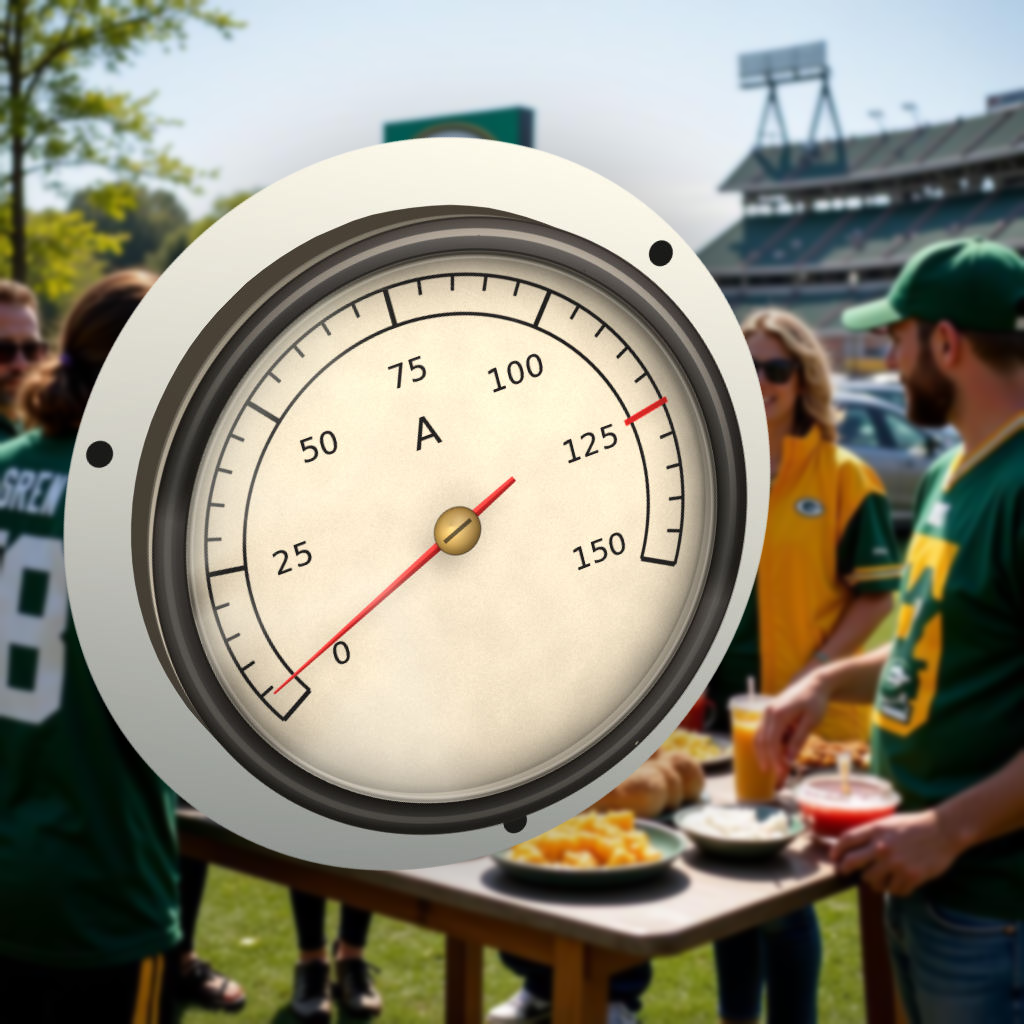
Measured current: 5 A
